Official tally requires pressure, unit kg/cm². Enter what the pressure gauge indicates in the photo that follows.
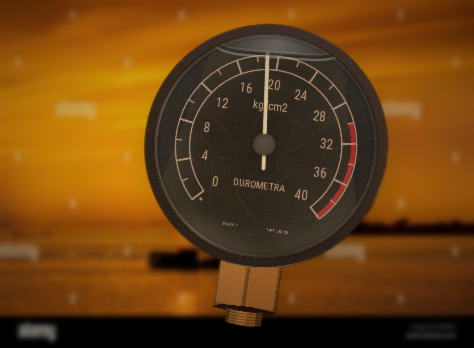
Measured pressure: 19 kg/cm²
